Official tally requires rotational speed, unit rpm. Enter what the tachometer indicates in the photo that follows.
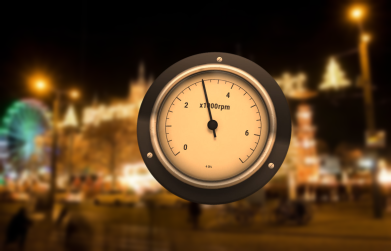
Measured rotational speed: 3000 rpm
